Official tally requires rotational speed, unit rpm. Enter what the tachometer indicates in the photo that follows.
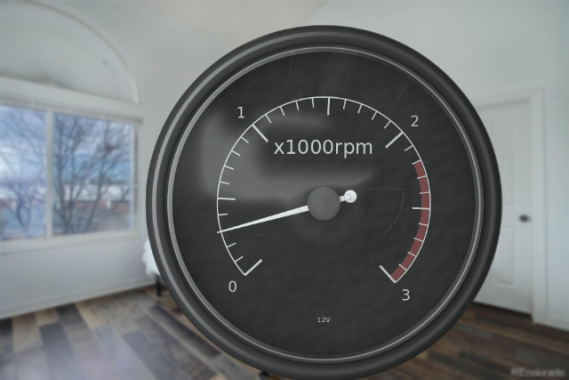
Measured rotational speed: 300 rpm
